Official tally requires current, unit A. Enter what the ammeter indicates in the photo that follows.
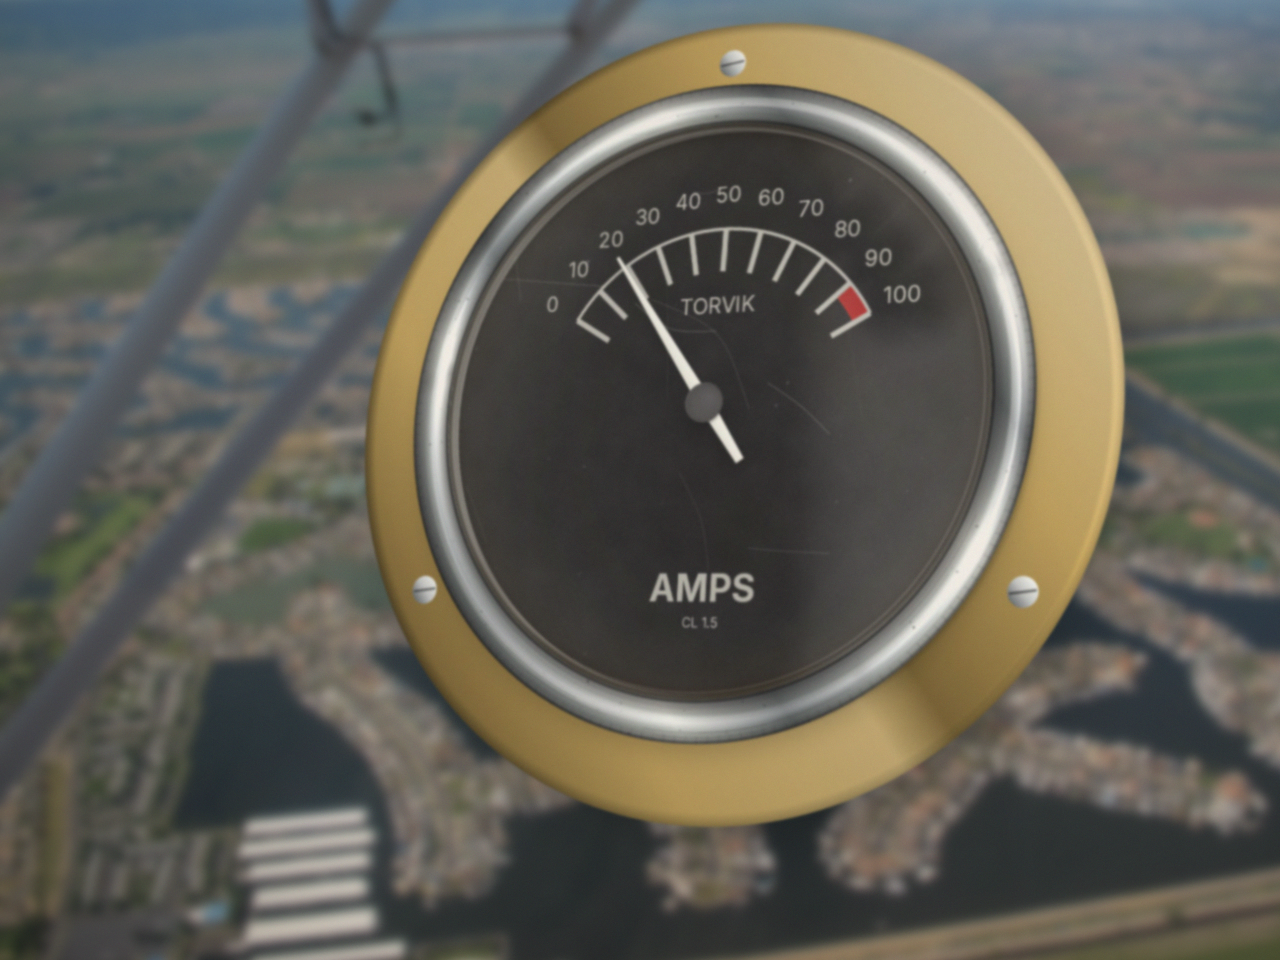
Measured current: 20 A
